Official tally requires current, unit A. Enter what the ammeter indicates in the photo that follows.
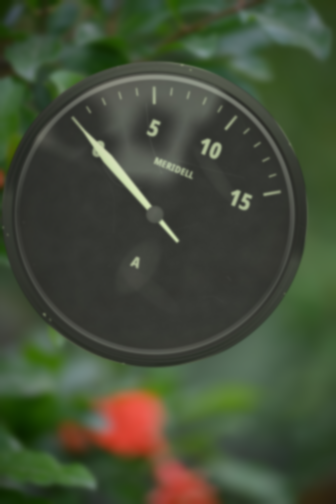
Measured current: 0 A
